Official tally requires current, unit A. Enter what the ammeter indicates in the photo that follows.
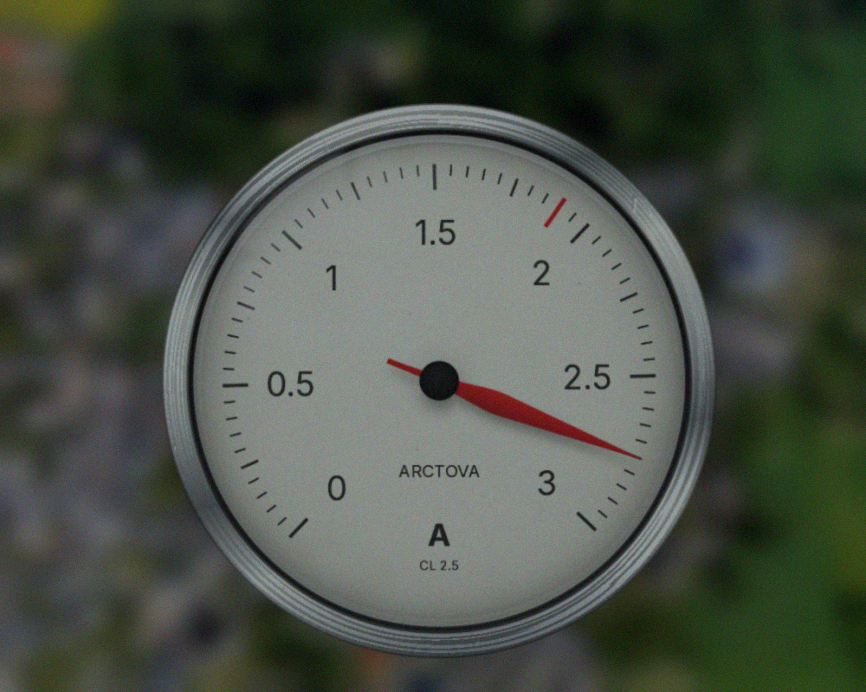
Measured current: 2.75 A
